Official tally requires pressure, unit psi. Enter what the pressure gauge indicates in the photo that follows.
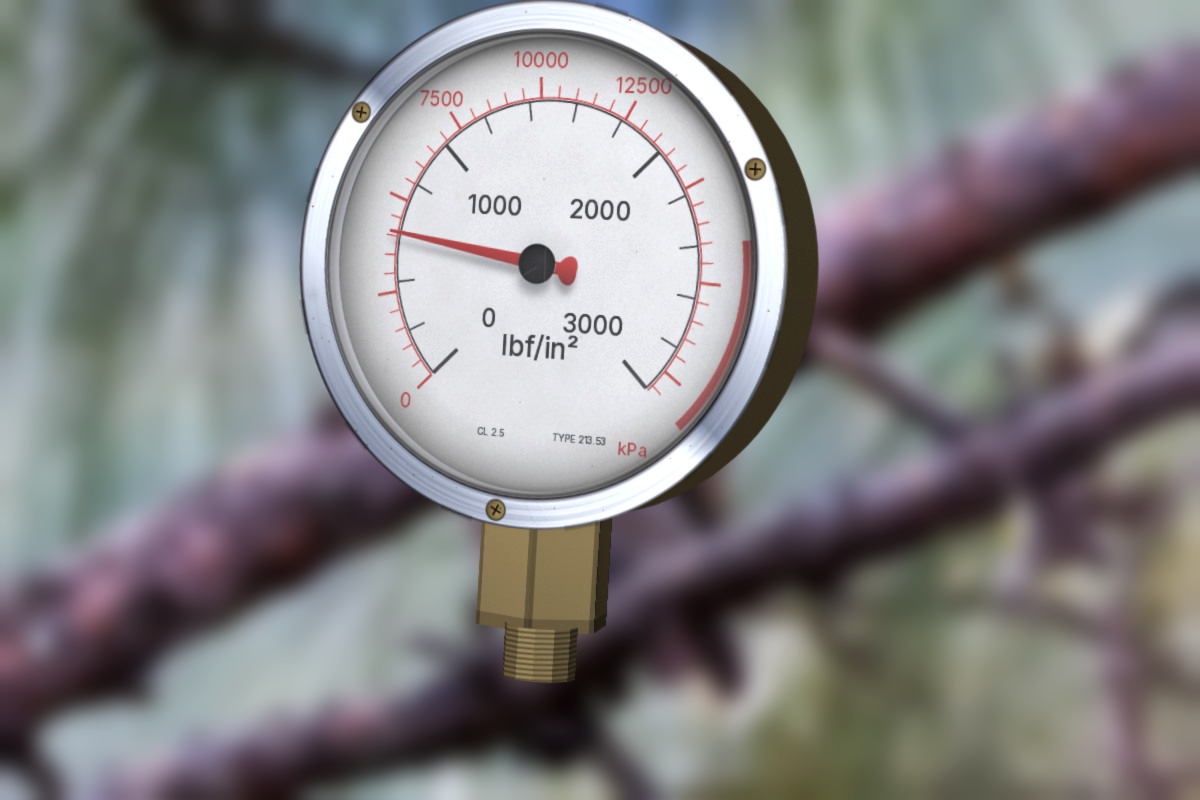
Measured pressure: 600 psi
